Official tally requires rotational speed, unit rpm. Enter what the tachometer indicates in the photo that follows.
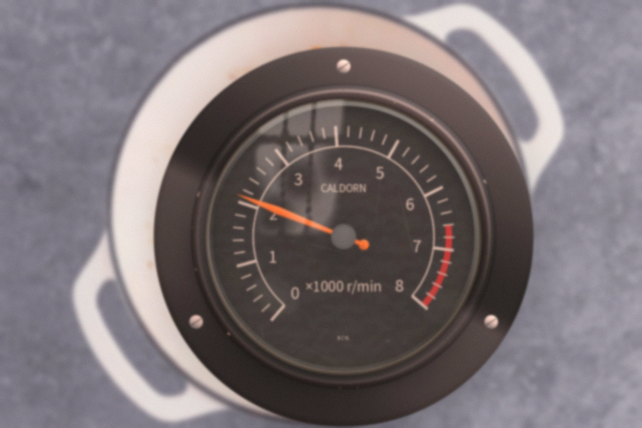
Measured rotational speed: 2100 rpm
